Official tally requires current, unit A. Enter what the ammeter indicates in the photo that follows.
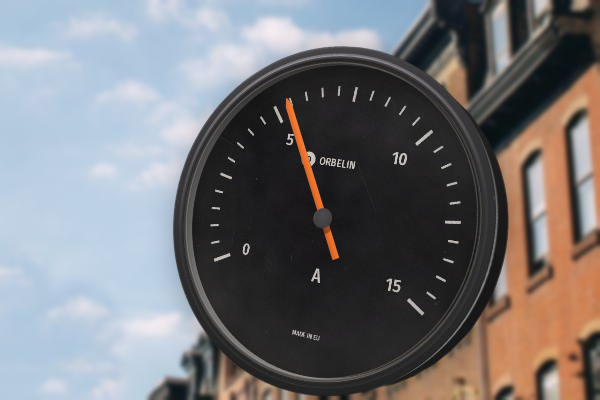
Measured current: 5.5 A
